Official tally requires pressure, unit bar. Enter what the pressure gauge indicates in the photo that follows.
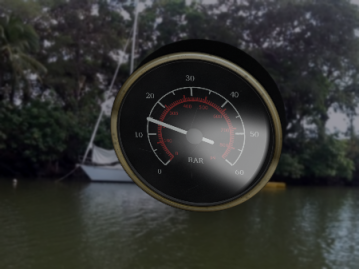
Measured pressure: 15 bar
